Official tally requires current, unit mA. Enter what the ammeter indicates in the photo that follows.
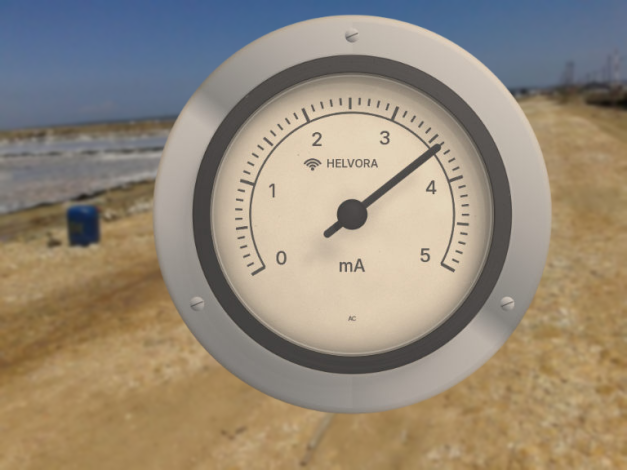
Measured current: 3.6 mA
